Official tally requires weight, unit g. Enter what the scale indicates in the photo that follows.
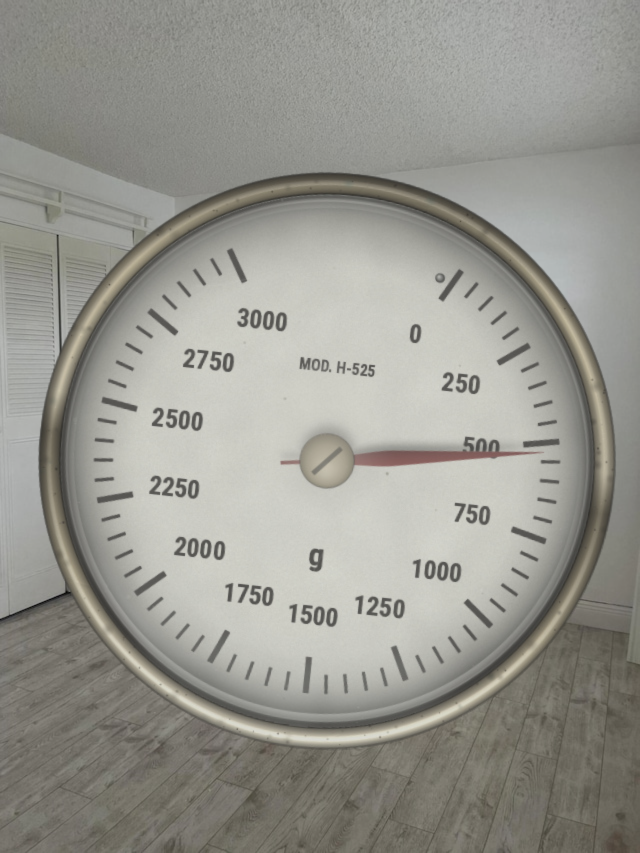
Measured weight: 525 g
